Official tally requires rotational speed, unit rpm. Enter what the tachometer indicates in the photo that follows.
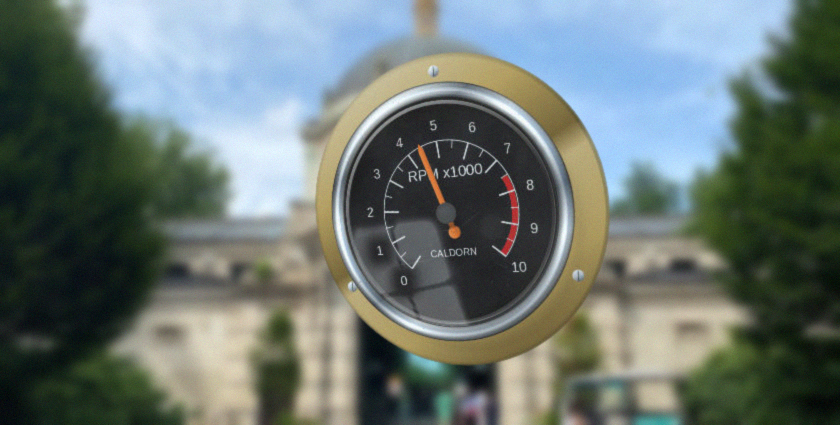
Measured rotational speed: 4500 rpm
